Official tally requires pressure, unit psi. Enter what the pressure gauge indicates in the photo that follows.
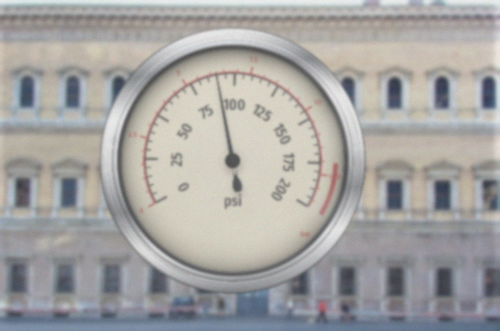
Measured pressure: 90 psi
